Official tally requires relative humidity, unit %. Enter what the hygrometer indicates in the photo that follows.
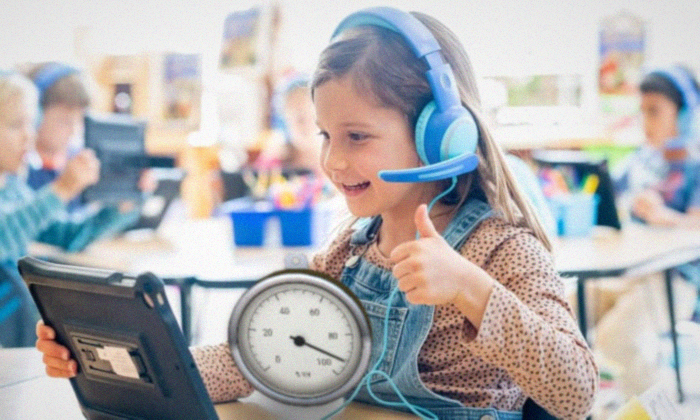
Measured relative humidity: 92 %
